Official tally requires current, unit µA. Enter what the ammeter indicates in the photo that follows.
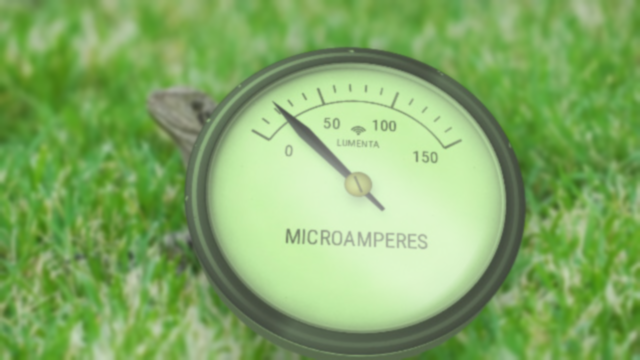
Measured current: 20 µA
